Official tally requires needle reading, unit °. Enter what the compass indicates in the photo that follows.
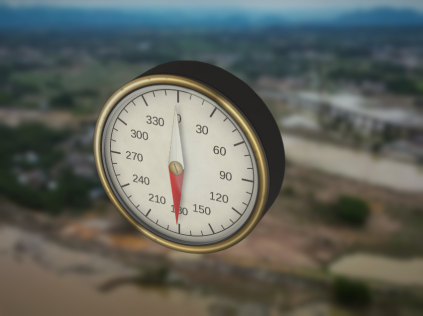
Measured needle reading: 180 °
